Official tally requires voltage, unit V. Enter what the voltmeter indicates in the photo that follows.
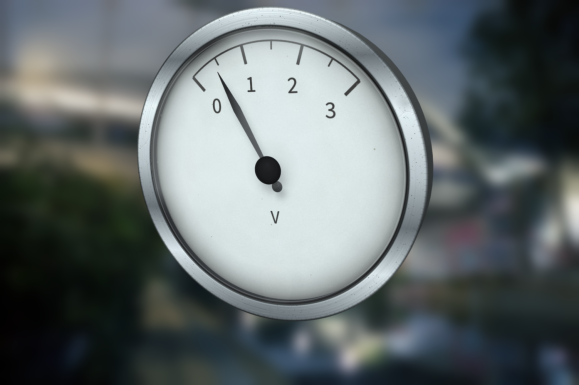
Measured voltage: 0.5 V
